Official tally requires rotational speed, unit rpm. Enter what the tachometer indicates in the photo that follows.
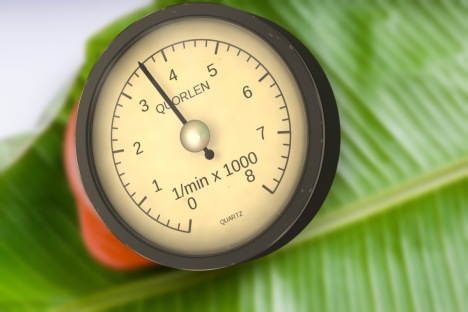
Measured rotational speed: 3600 rpm
